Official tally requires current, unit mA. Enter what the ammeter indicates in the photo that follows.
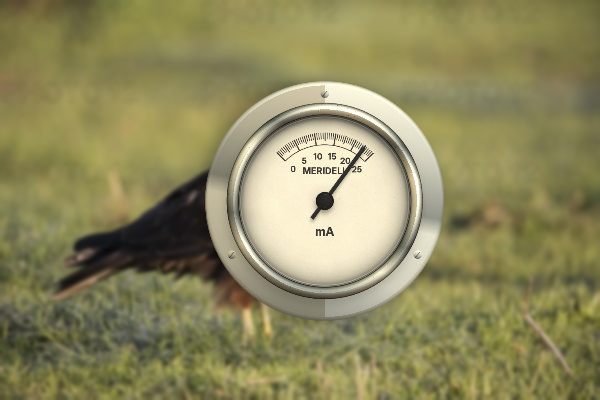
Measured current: 22.5 mA
